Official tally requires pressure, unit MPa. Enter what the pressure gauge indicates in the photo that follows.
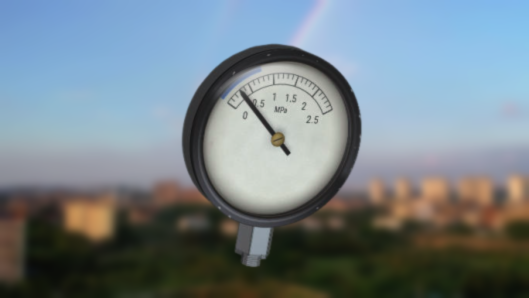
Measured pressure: 0.3 MPa
